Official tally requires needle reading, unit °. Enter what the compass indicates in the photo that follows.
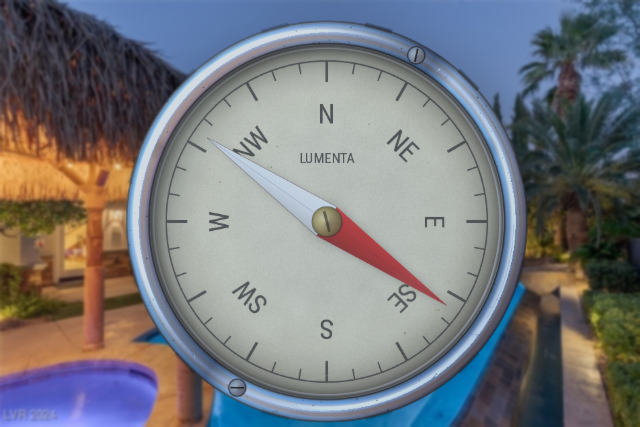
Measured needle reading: 125 °
